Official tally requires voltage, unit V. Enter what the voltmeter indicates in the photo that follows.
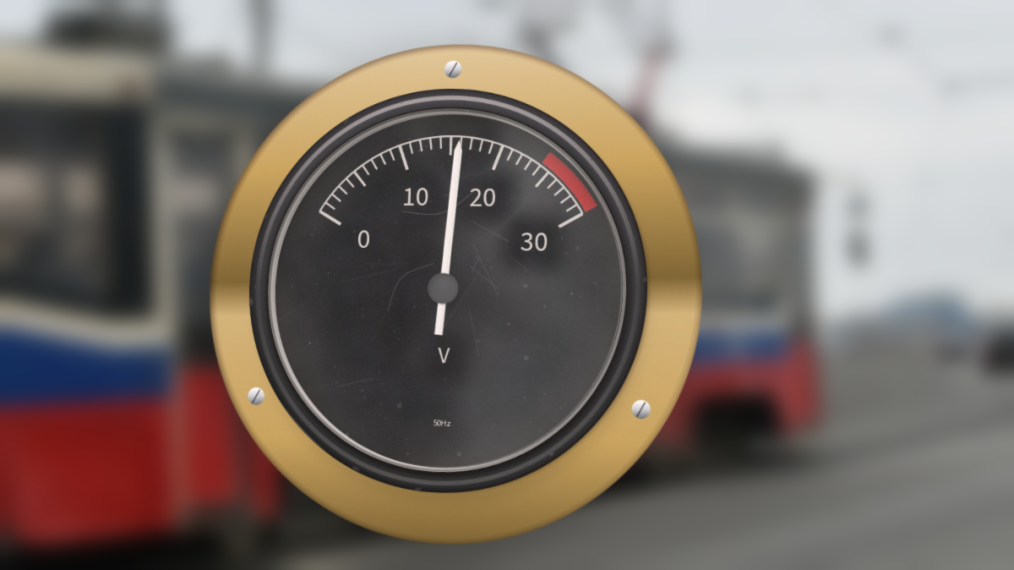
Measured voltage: 16 V
